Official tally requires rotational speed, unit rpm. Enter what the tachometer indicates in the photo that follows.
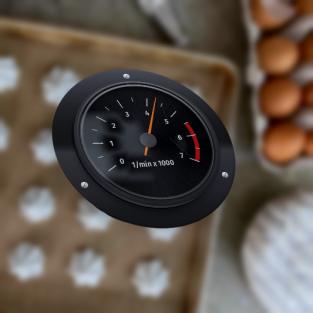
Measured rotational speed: 4250 rpm
